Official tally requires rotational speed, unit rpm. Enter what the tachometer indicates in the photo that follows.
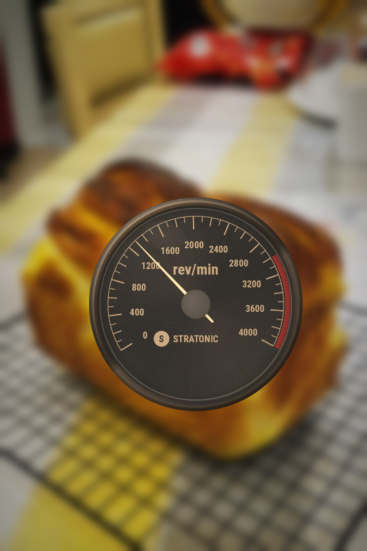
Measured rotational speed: 1300 rpm
